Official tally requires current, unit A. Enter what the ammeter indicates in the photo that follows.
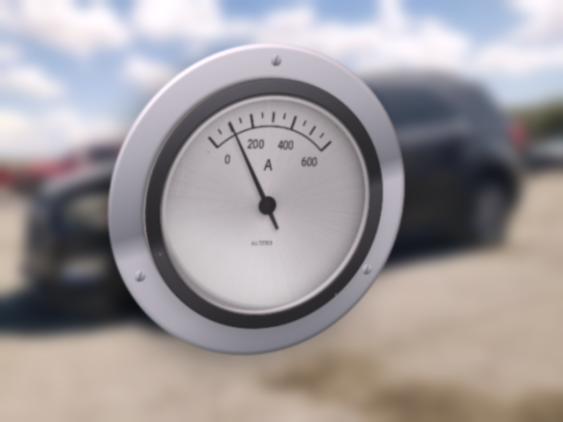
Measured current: 100 A
